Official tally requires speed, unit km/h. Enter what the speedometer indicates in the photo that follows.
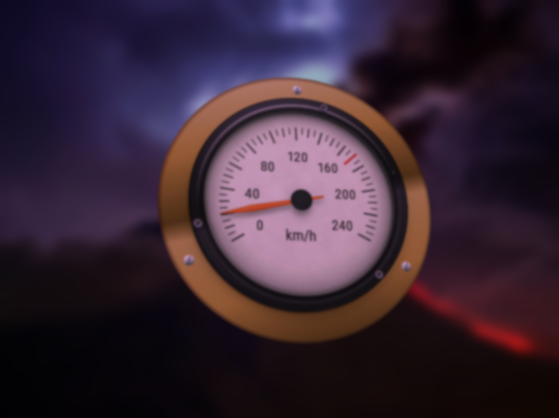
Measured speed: 20 km/h
